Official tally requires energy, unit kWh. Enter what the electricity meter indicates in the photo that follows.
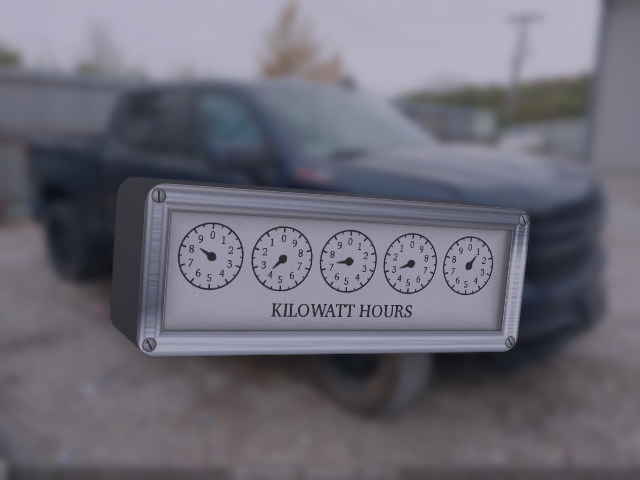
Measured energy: 83731 kWh
